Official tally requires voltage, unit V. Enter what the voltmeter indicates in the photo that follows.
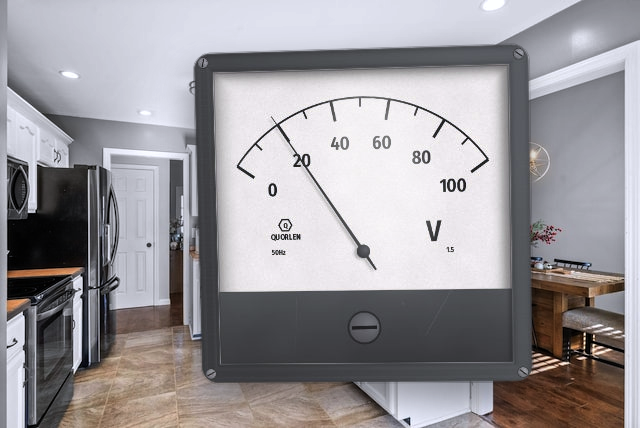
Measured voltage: 20 V
